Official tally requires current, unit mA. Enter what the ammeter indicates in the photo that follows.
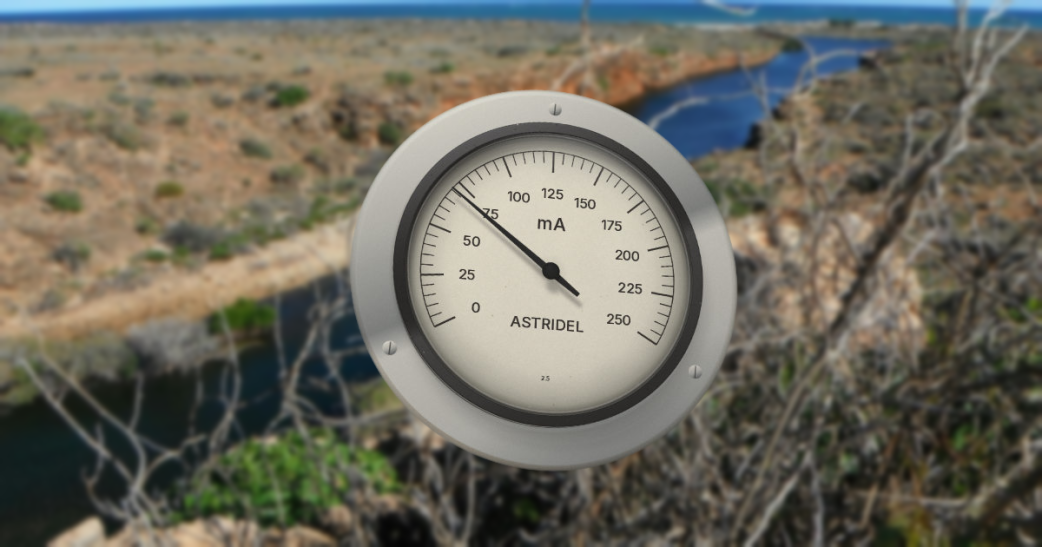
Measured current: 70 mA
